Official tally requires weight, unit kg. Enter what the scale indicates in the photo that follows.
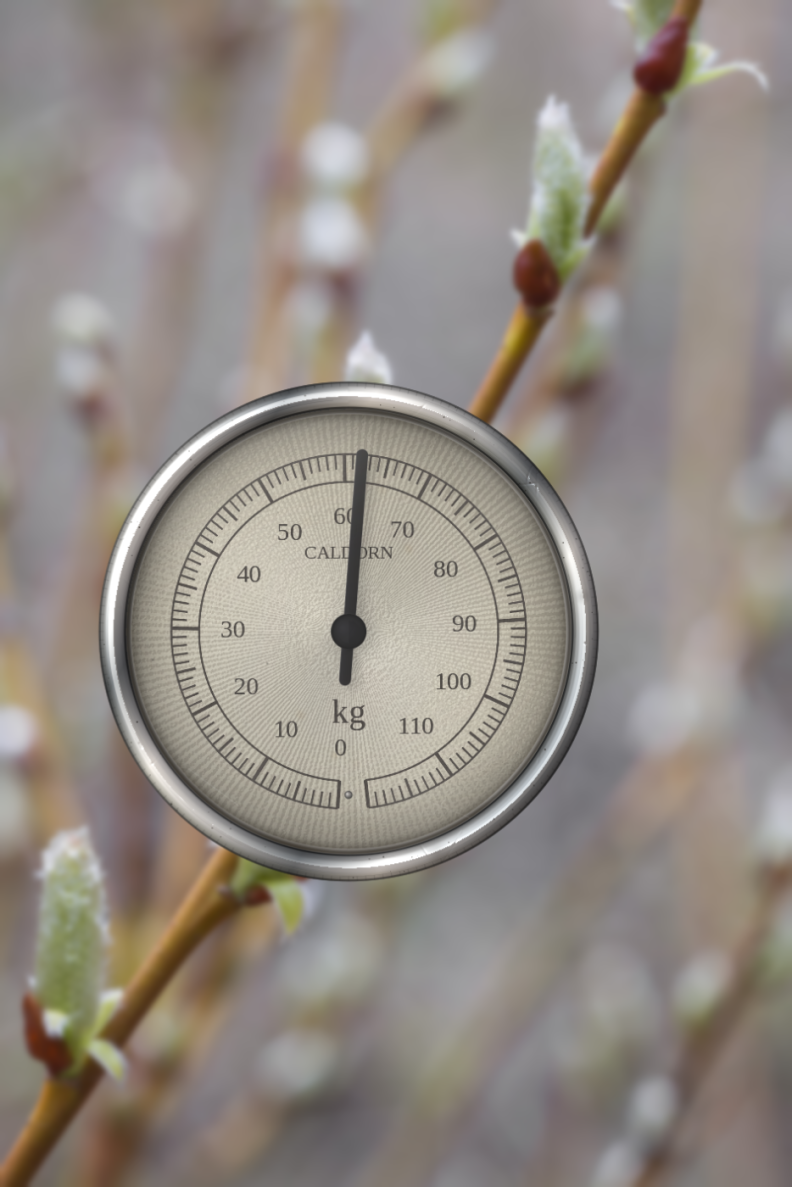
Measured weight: 62 kg
